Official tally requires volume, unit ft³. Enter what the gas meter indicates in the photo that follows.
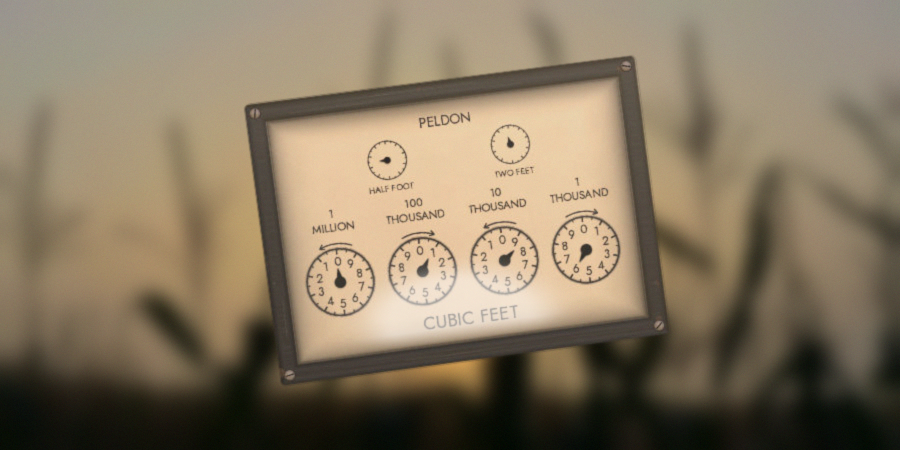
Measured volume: 8600 ft³
